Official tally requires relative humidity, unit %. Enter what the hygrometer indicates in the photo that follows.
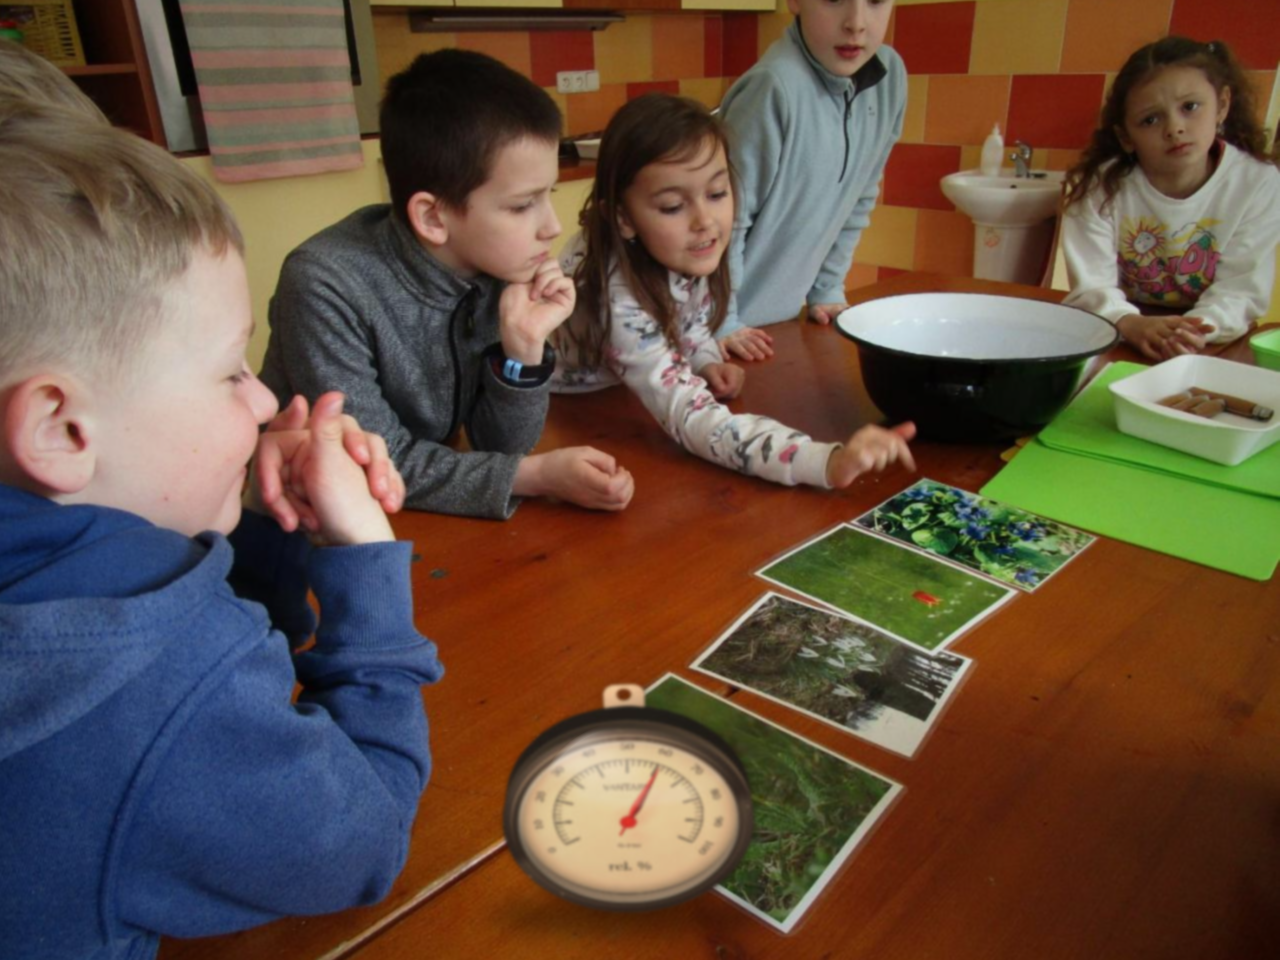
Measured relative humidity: 60 %
